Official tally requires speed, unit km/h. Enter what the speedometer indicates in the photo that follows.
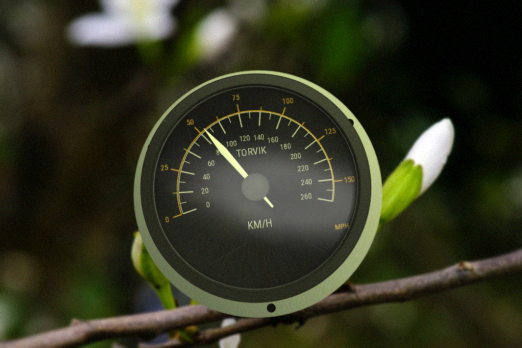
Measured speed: 85 km/h
